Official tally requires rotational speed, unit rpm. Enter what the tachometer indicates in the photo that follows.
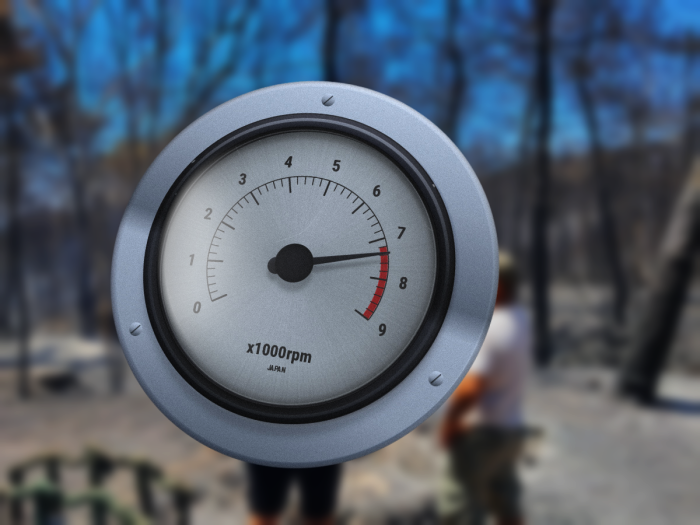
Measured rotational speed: 7400 rpm
